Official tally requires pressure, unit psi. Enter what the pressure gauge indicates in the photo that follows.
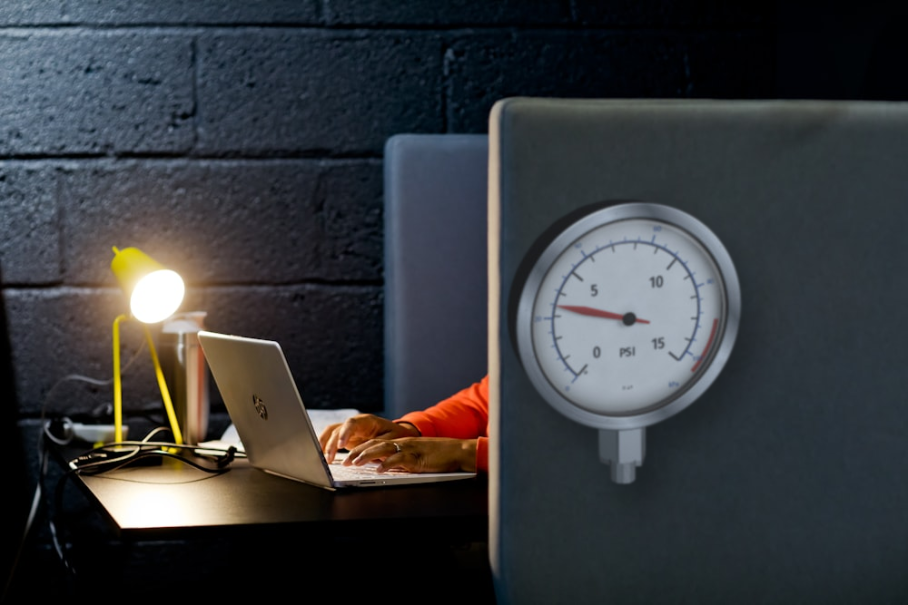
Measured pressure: 3.5 psi
